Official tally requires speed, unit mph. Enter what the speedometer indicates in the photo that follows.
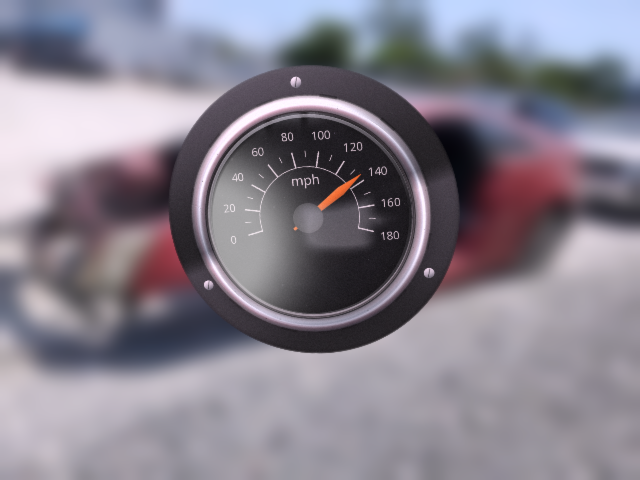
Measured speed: 135 mph
